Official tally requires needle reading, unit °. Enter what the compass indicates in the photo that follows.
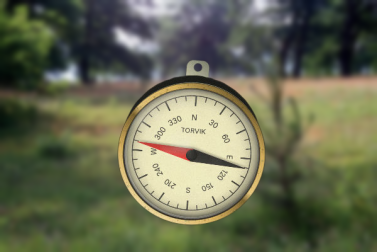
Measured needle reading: 280 °
